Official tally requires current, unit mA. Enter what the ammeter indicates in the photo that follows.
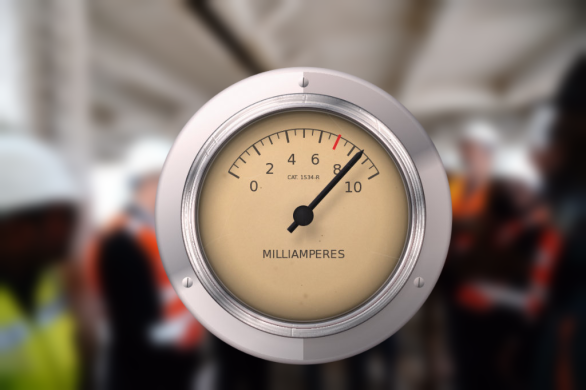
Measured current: 8.5 mA
